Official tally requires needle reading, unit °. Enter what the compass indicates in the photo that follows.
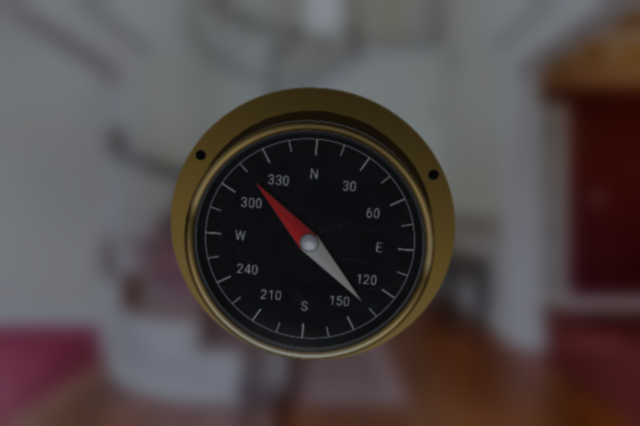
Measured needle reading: 315 °
